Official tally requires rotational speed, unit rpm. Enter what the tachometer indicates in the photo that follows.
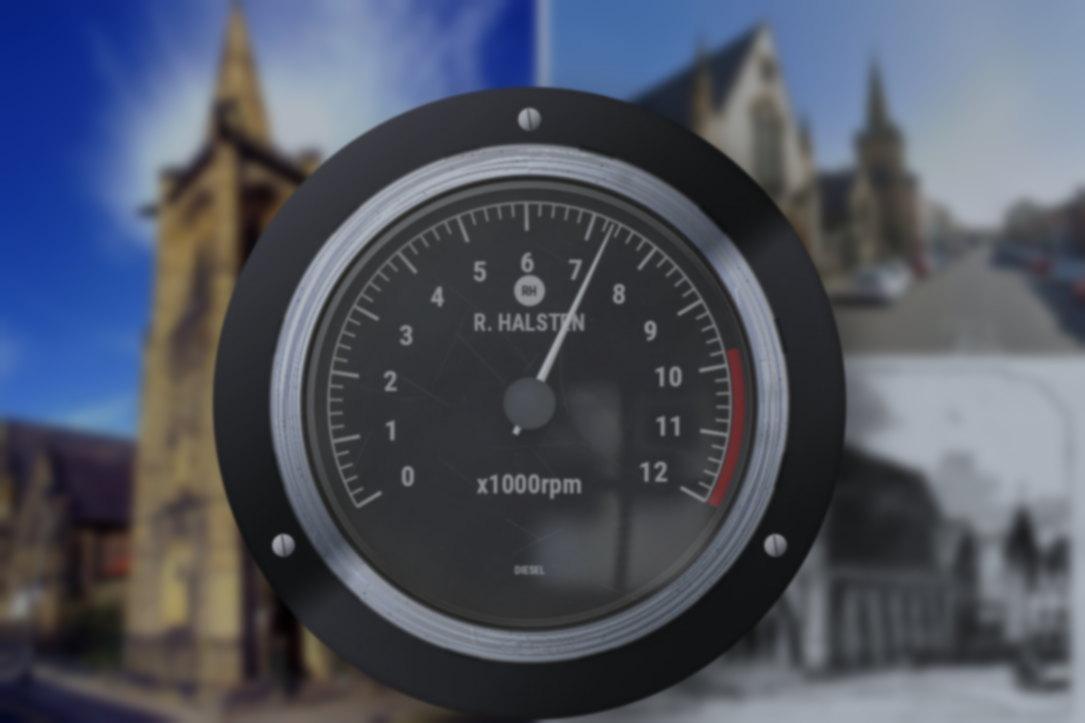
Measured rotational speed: 7300 rpm
